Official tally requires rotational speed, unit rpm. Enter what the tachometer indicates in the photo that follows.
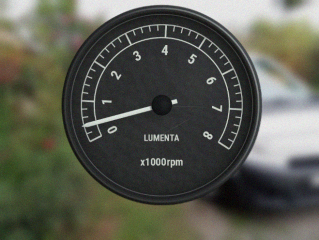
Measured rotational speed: 400 rpm
